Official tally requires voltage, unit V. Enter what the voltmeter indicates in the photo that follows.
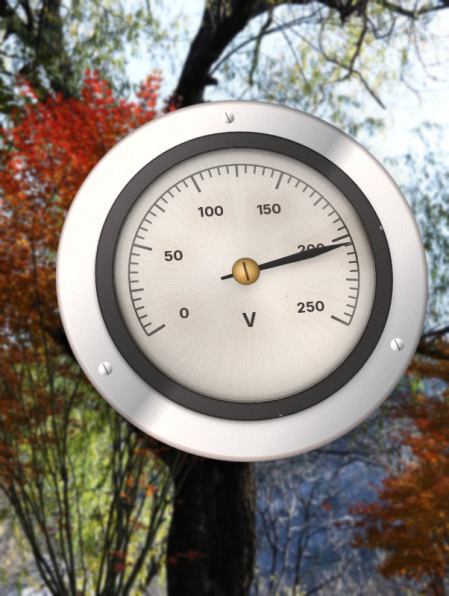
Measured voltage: 205 V
